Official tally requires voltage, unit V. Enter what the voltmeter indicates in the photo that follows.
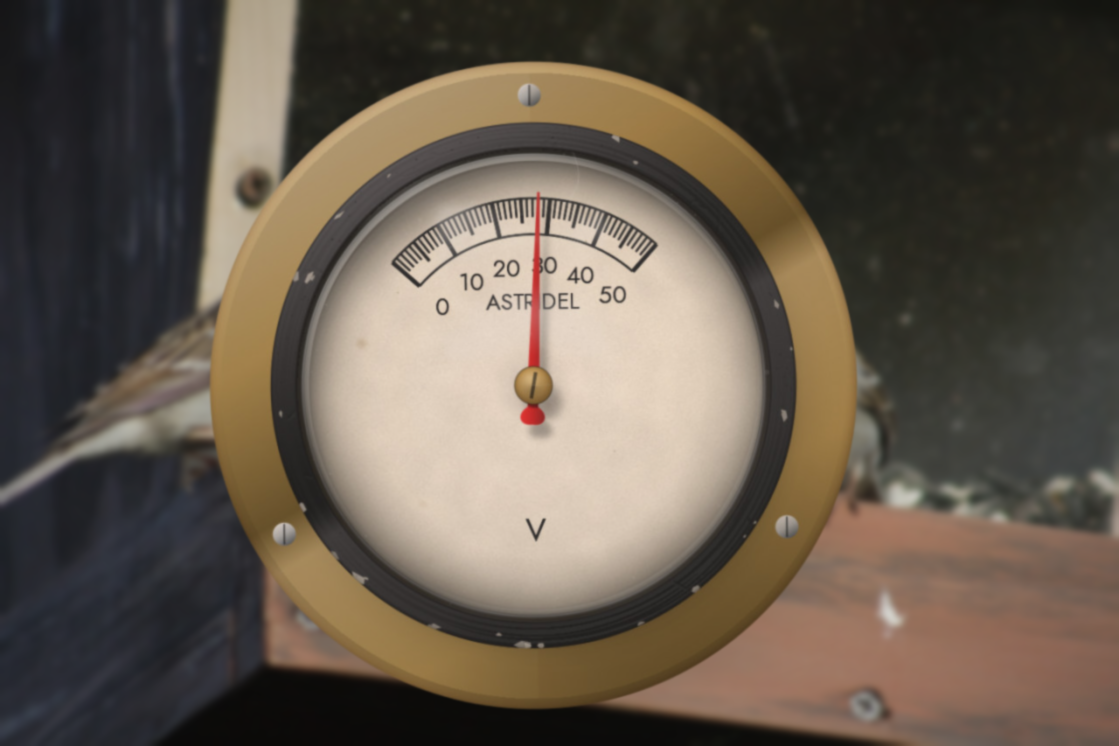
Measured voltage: 28 V
